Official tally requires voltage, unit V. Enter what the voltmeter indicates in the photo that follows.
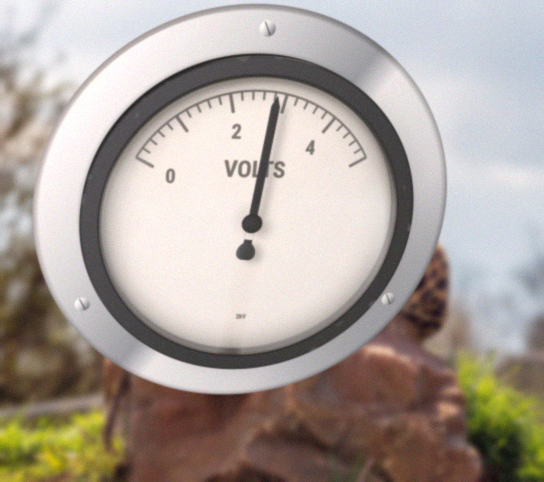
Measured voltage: 2.8 V
